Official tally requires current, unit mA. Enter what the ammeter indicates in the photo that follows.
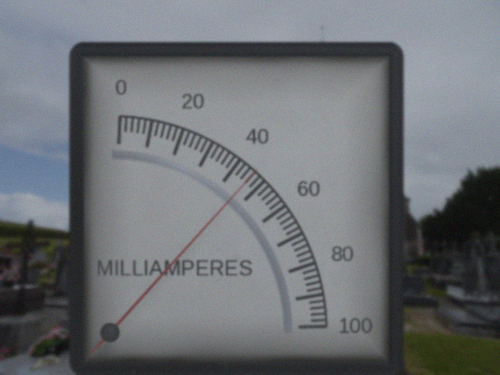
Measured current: 46 mA
